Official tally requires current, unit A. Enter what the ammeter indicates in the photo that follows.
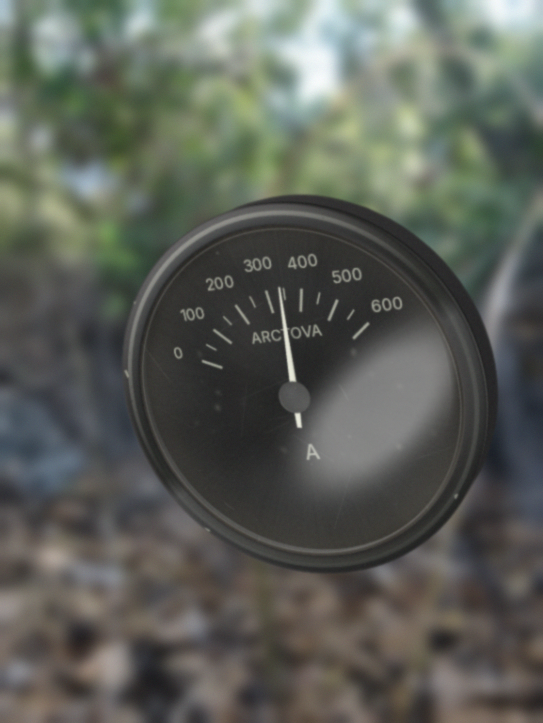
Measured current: 350 A
